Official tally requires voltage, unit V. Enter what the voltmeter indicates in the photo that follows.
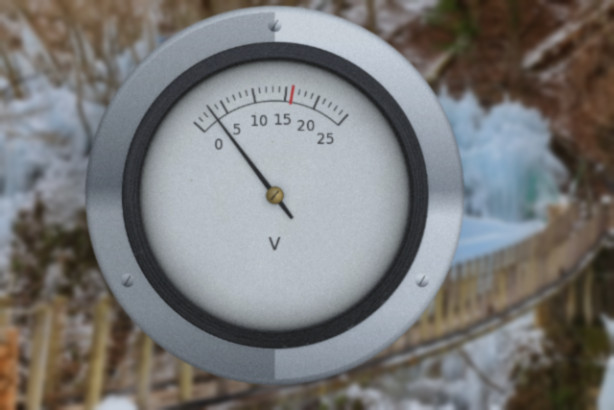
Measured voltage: 3 V
